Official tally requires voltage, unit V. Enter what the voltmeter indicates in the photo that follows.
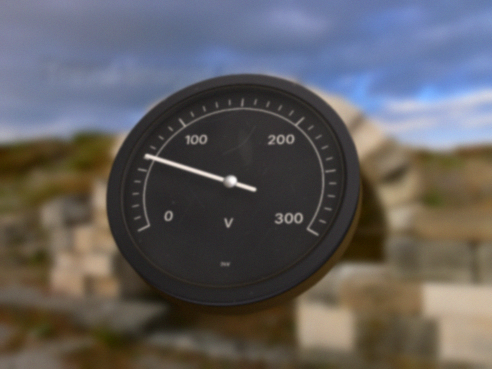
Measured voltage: 60 V
